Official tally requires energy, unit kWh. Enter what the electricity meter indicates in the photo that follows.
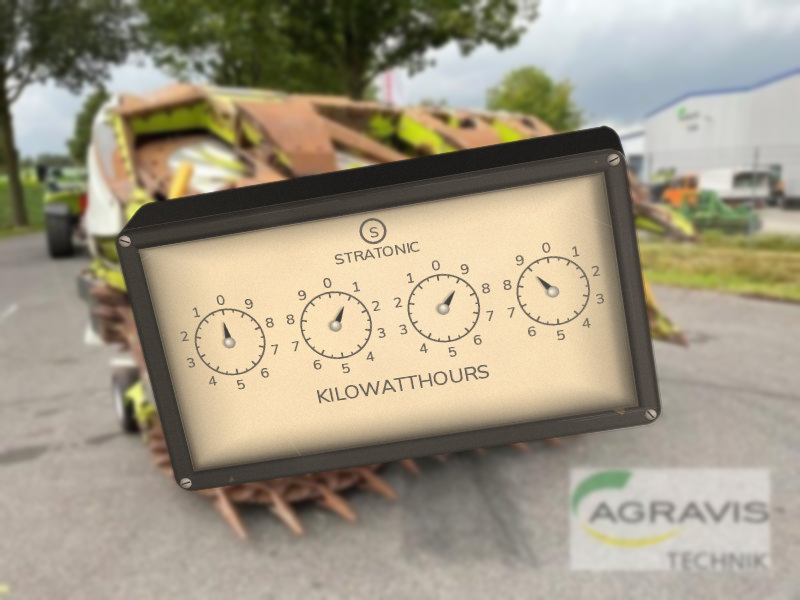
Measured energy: 89 kWh
